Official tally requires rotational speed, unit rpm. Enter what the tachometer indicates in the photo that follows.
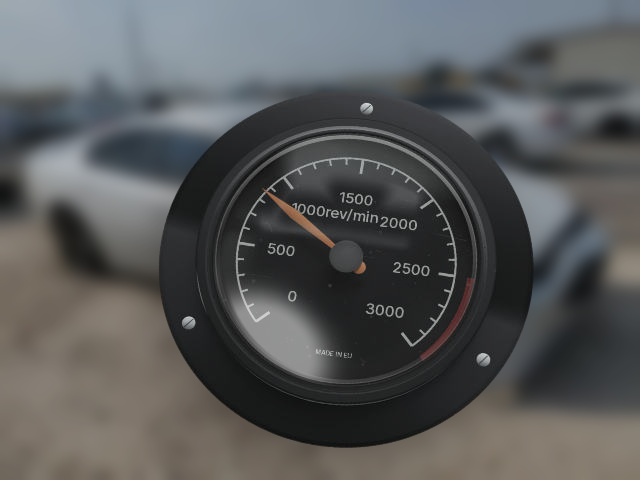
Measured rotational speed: 850 rpm
